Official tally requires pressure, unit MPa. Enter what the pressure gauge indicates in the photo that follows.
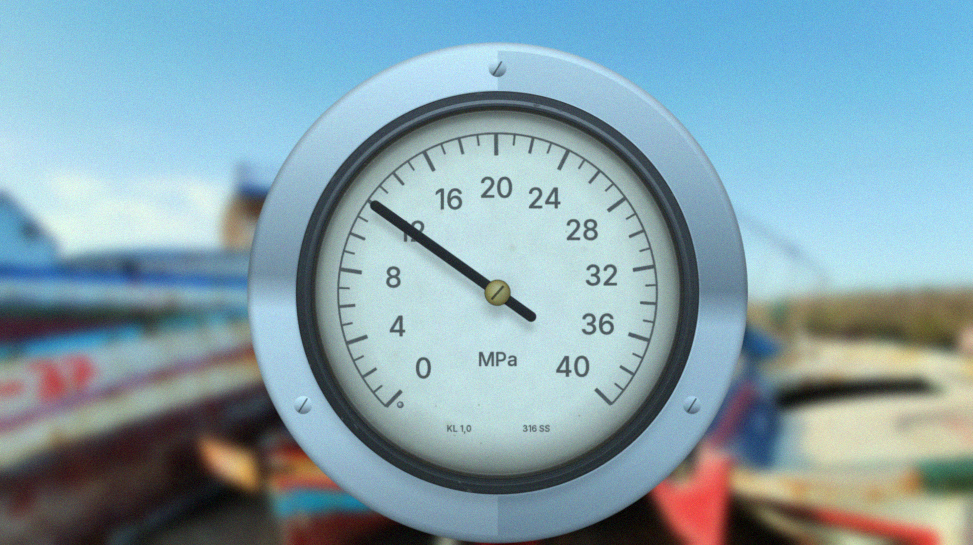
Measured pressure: 12 MPa
